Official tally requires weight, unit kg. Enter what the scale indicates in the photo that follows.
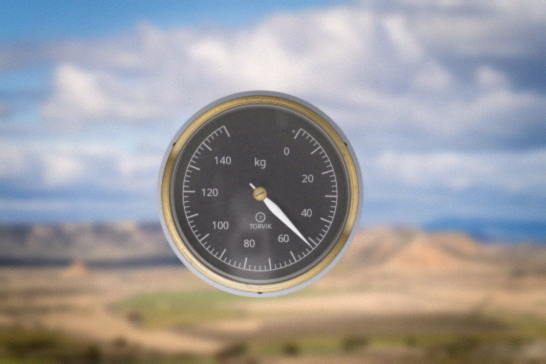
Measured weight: 52 kg
